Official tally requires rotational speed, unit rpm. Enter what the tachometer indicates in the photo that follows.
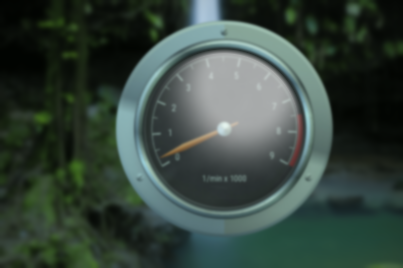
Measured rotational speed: 250 rpm
